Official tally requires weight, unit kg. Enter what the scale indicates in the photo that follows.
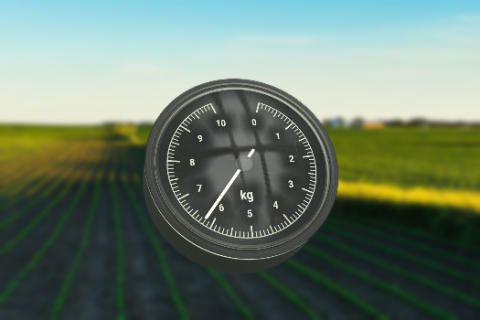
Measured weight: 6.2 kg
